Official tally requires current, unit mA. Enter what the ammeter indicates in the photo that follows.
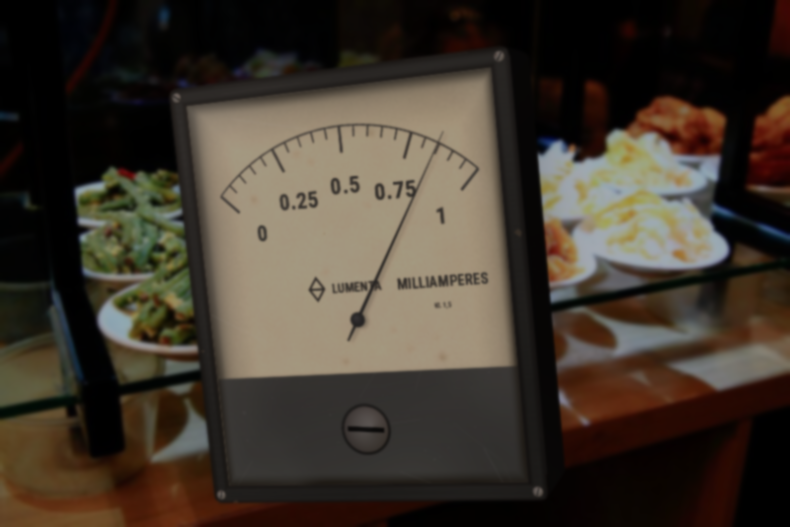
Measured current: 0.85 mA
